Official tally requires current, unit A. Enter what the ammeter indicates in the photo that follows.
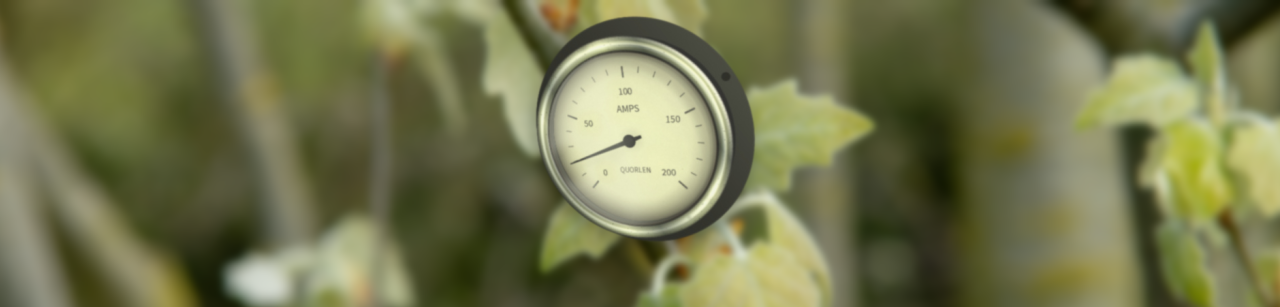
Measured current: 20 A
